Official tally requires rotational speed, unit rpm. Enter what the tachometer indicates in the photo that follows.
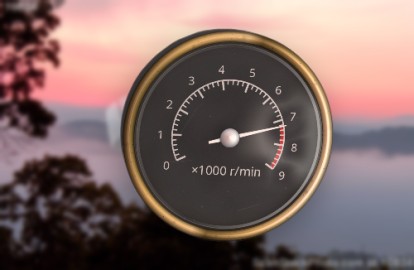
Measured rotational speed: 7200 rpm
